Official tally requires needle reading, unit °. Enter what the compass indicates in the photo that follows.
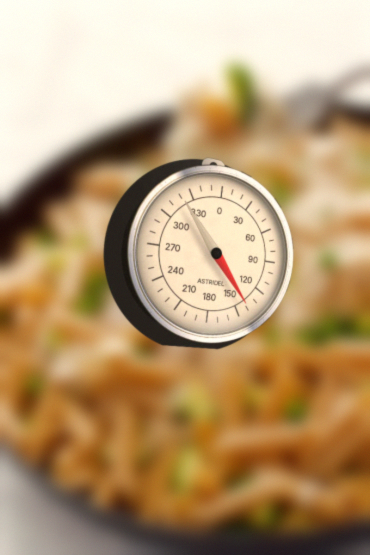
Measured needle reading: 140 °
